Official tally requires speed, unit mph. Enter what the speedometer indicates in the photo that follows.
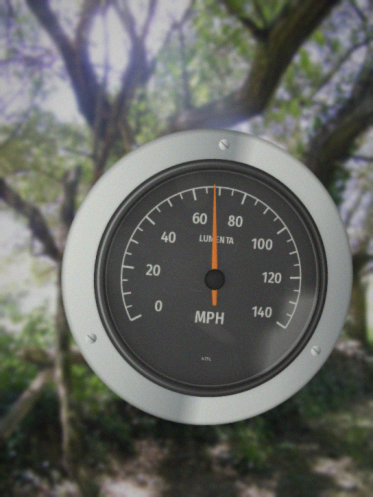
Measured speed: 67.5 mph
